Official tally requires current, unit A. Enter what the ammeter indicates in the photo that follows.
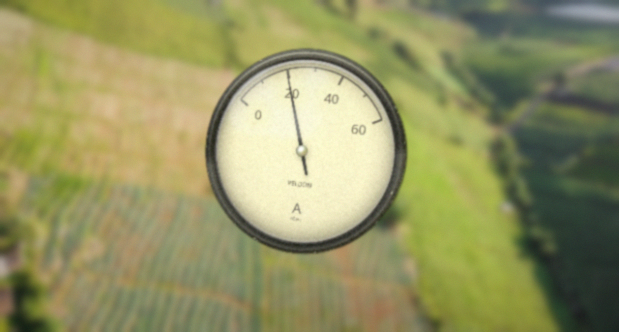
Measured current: 20 A
